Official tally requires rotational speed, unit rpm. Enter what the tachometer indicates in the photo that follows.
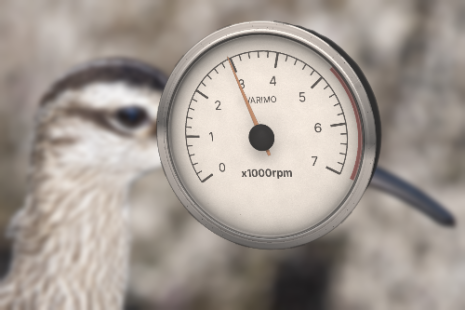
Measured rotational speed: 3000 rpm
